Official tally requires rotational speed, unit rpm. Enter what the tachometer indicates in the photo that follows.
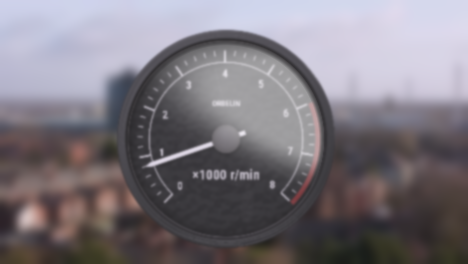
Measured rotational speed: 800 rpm
